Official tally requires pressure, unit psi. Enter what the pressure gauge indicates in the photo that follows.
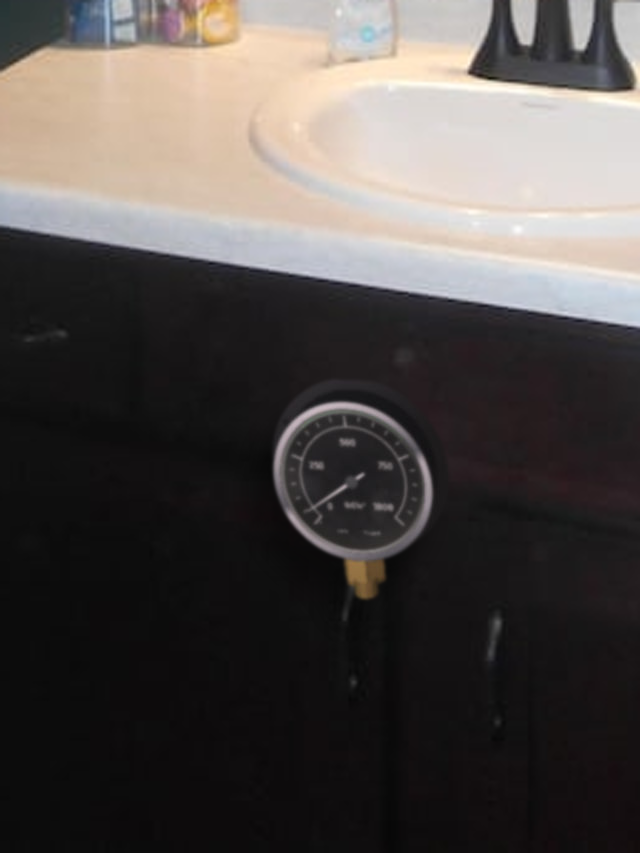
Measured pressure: 50 psi
